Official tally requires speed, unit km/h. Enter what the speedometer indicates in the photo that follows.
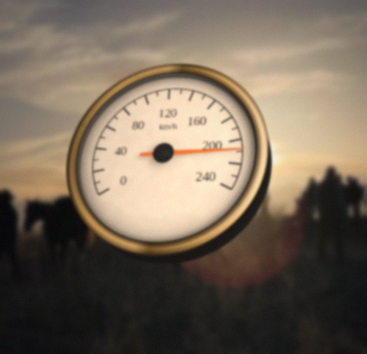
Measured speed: 210 km/h
